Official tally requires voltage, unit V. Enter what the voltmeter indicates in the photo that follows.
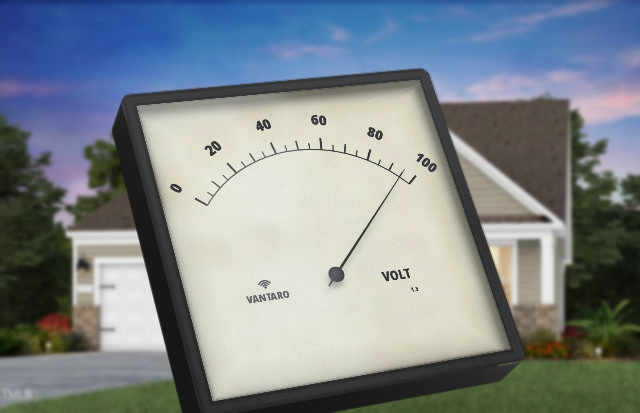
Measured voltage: 95 V
